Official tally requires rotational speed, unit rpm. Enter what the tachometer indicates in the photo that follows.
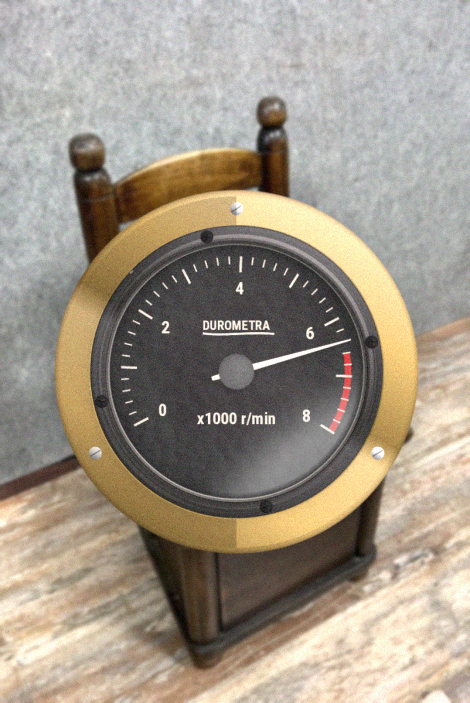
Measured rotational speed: 6400 rpm
